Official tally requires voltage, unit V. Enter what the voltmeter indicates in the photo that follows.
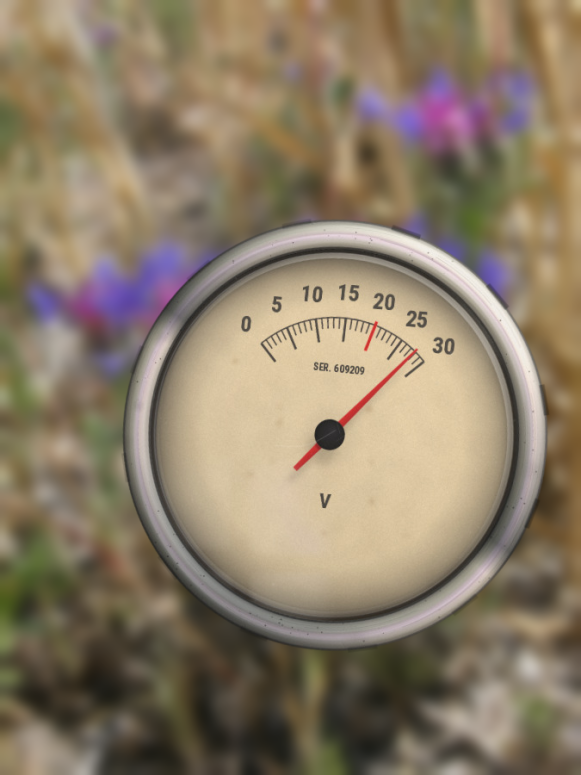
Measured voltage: 28 V
